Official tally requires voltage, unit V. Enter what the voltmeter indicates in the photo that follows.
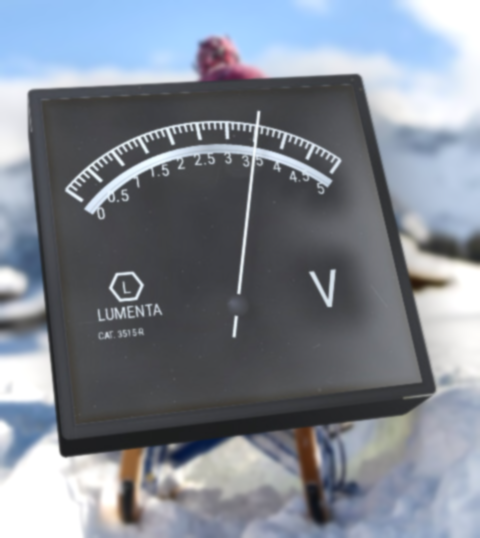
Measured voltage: 3.5 V
